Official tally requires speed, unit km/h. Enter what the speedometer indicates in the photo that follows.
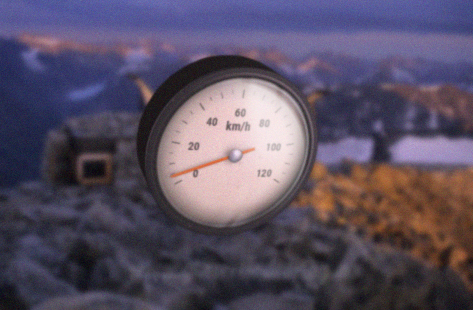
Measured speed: 5 km/h
